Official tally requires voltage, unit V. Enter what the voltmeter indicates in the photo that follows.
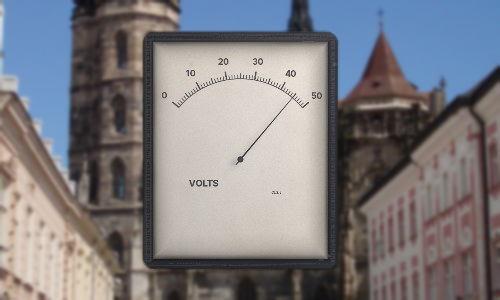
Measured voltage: 45 V
